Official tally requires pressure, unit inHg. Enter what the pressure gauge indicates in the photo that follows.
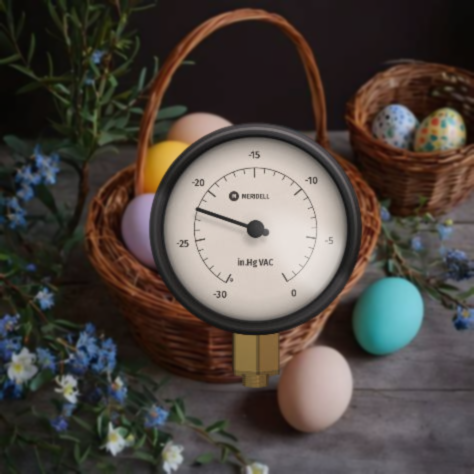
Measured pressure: -22 inHg
